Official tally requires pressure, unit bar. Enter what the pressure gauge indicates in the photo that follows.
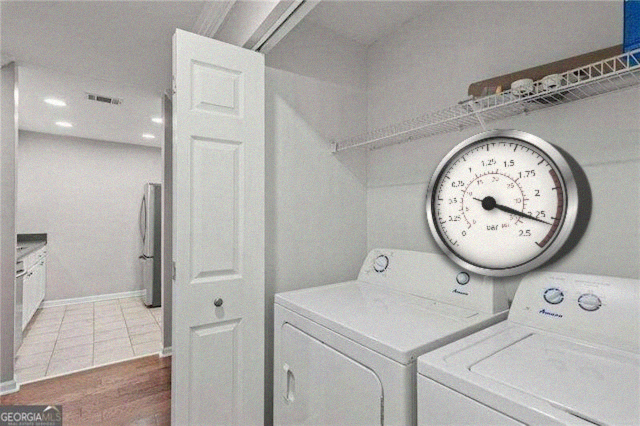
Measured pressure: 2.3 bar
